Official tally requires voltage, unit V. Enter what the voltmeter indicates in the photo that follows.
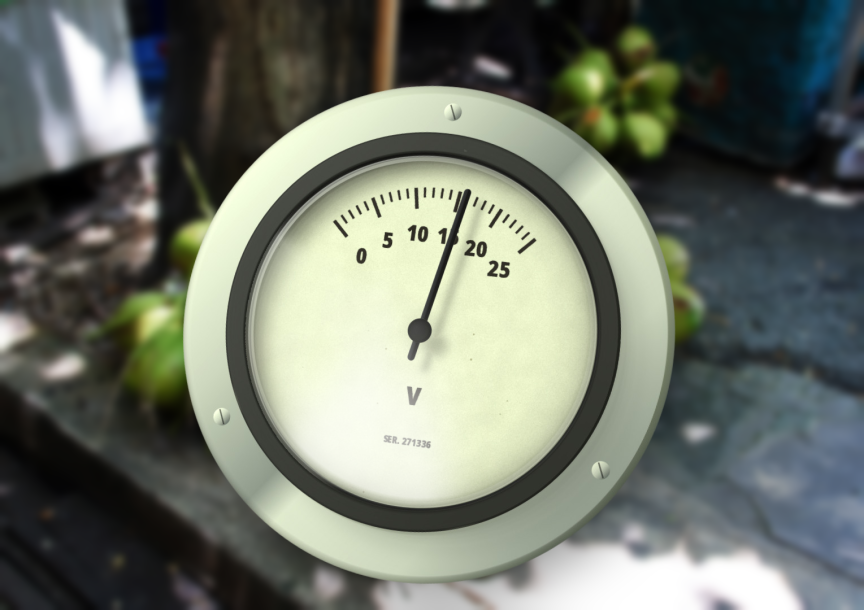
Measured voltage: 16 V
